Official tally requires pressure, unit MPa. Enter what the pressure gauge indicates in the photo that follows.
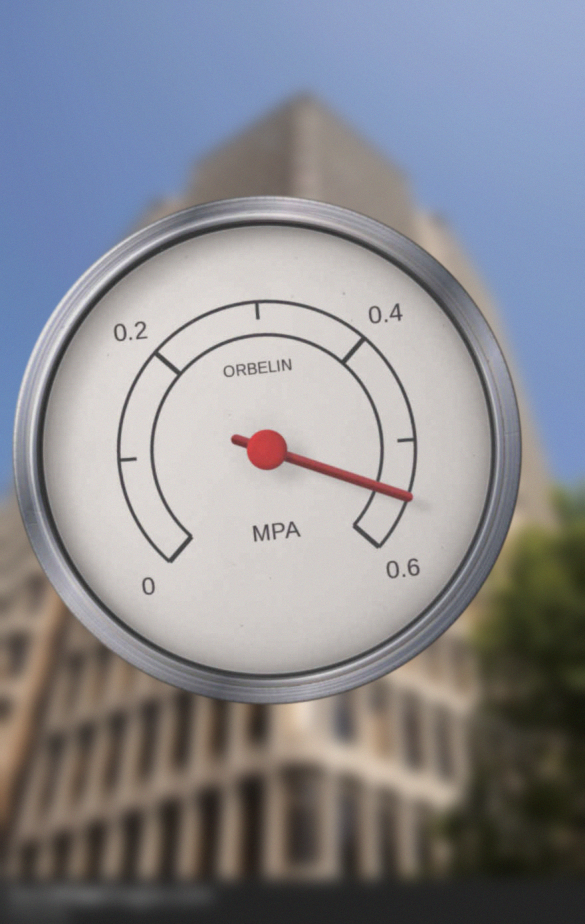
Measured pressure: 0.55 MPa
